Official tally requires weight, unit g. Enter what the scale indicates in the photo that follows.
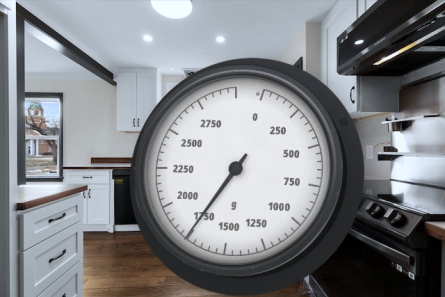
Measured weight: 1750 g
